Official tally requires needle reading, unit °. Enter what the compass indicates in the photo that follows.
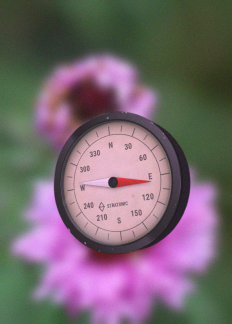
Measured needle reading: 97.5 °
